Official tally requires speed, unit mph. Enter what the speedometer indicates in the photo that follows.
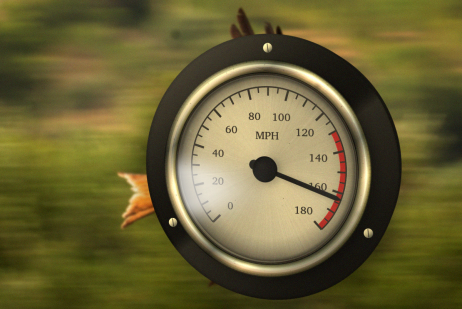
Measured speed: 162.5 mph
